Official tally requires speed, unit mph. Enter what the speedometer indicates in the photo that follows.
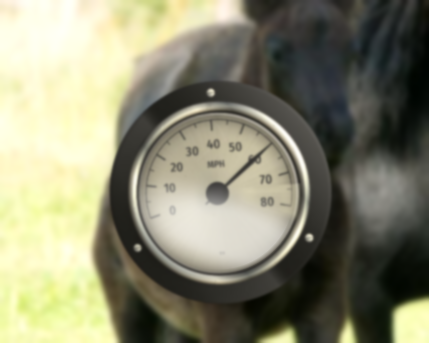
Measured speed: 60 mph
